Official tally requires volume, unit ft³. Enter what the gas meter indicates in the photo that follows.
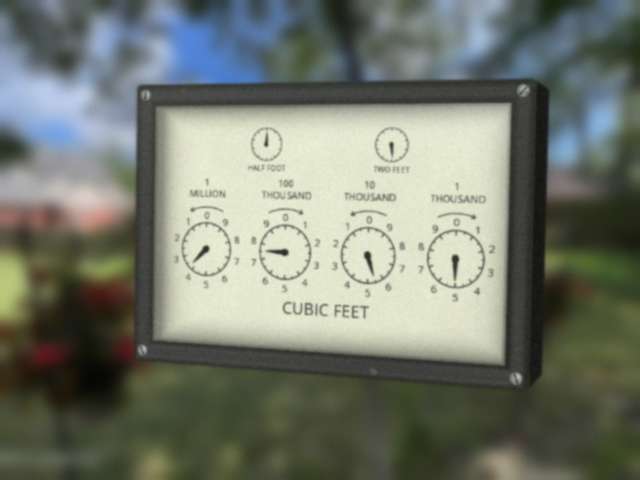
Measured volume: 375500 ft³
